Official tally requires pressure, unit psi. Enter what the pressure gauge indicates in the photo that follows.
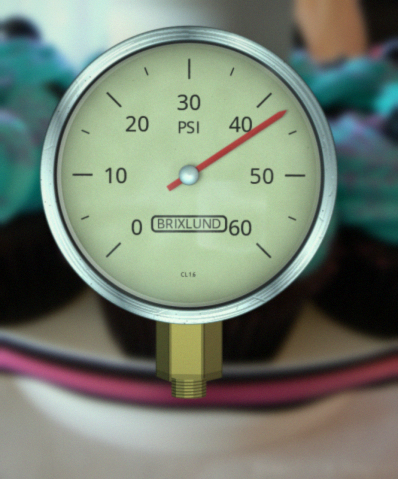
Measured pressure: 42.5 psi
